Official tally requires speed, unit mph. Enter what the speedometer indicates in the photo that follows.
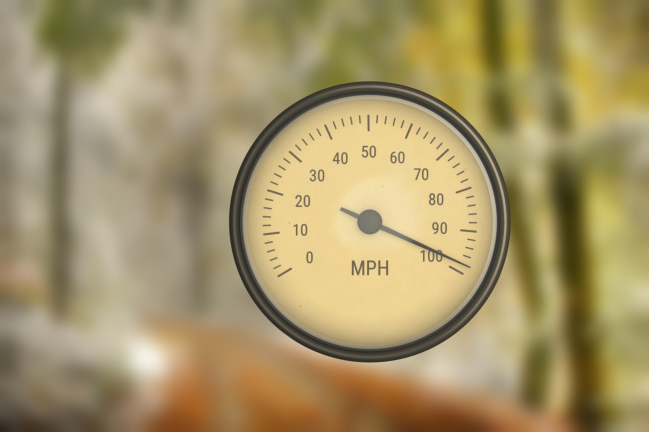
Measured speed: 98 mph
